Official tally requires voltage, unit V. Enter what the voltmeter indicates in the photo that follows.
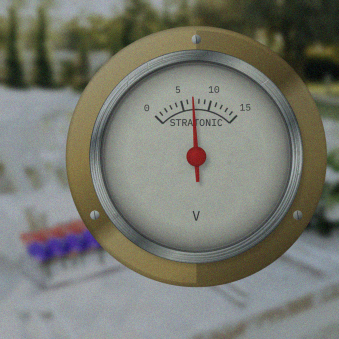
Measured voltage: 7 V
